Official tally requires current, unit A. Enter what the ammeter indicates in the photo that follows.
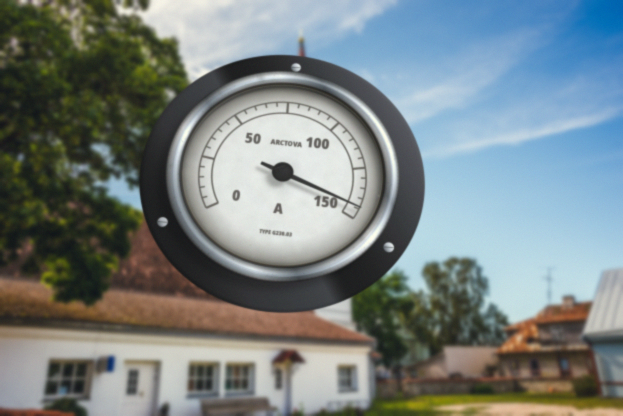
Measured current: 145 A
